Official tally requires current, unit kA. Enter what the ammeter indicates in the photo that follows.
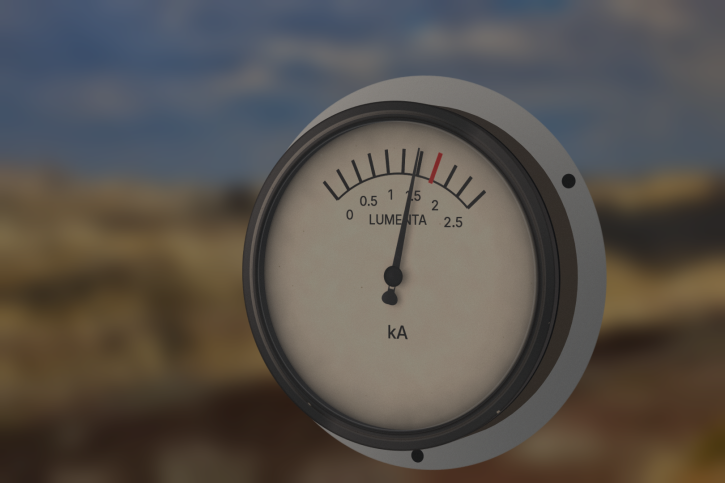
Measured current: 1.5 kA
